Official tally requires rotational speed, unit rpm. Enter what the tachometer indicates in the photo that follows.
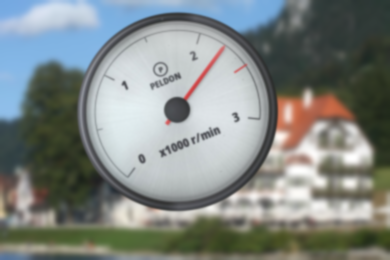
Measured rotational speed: 2250 rpm
